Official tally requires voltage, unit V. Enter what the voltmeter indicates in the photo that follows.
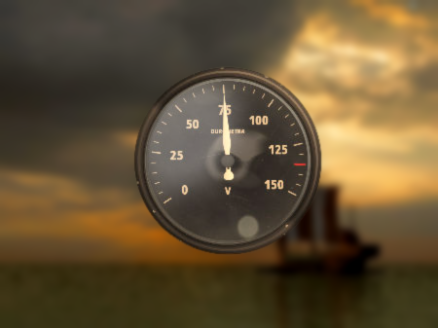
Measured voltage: 75 V
